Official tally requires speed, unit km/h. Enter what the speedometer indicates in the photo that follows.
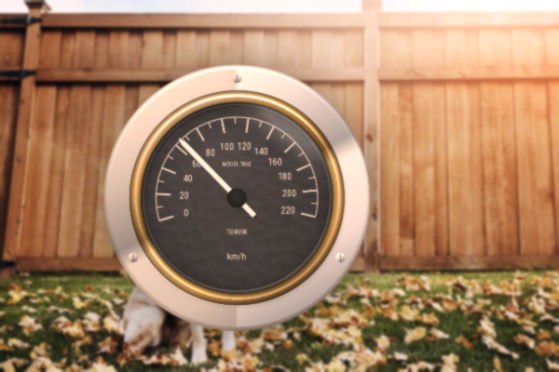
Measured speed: 65 km/h
